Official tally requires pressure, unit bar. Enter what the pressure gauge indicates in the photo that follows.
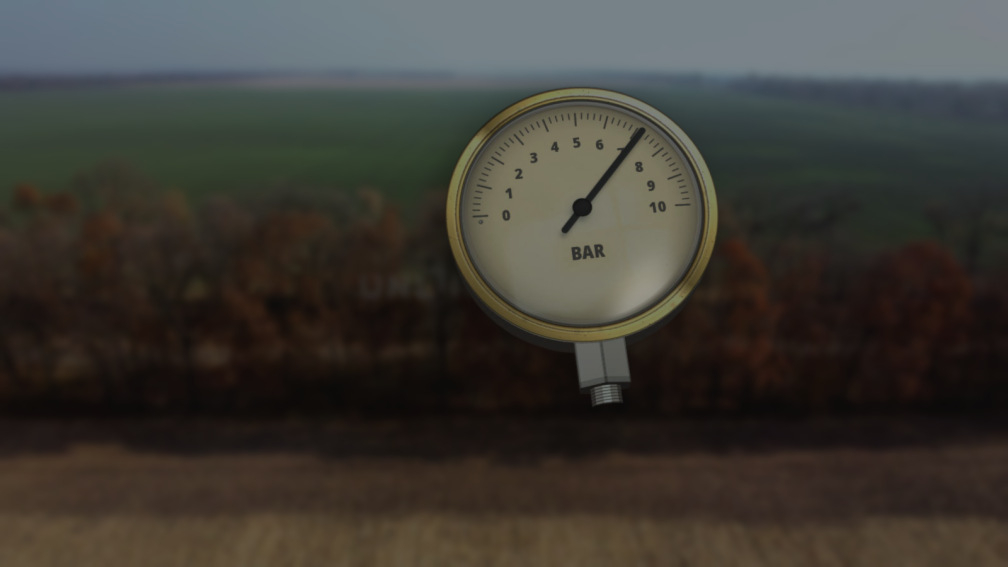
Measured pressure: 7.2 bar
